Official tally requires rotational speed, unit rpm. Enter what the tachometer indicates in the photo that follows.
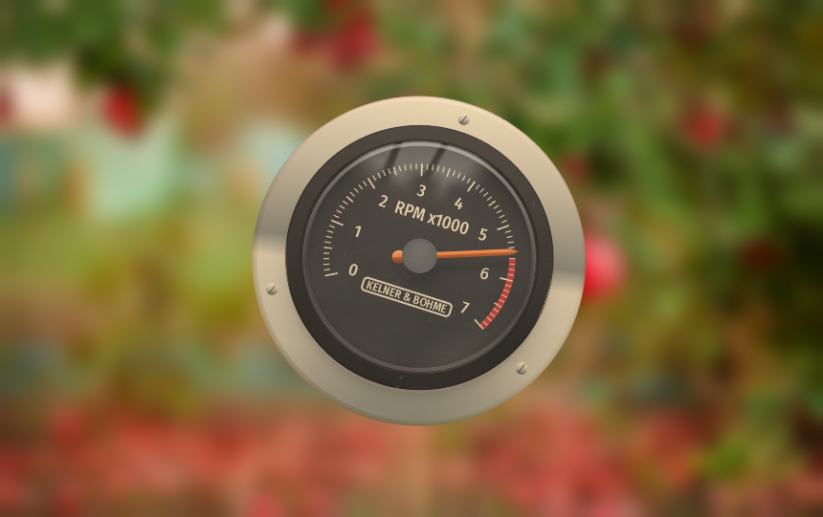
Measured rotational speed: 5500 rpm
